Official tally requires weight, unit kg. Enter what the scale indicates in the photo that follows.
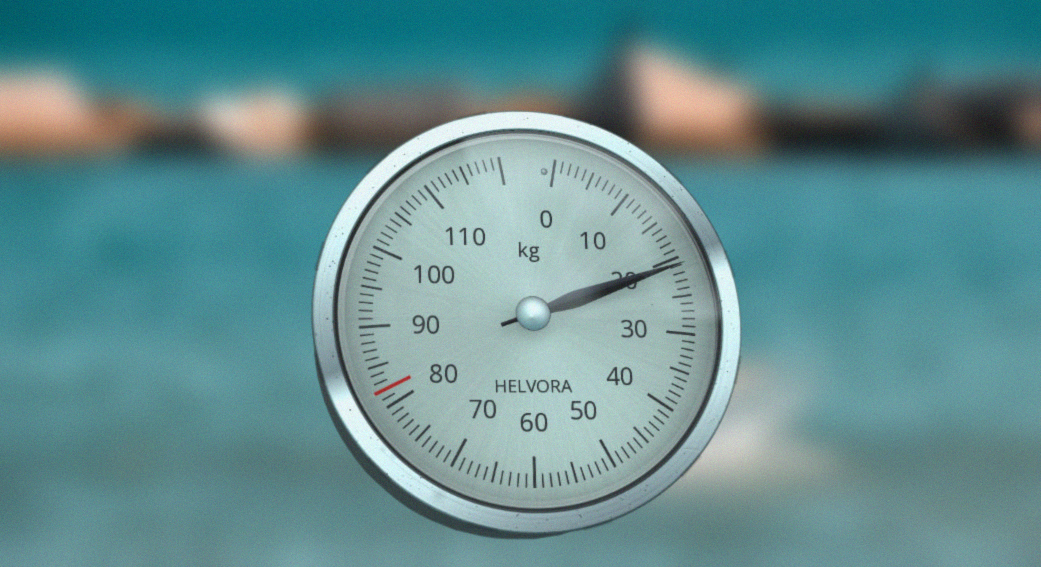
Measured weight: 21 kg
